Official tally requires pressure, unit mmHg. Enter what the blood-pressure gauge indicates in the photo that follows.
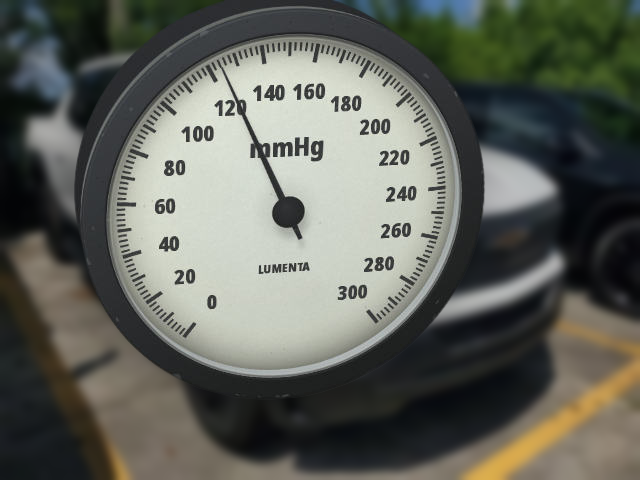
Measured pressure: 124 mmHg
